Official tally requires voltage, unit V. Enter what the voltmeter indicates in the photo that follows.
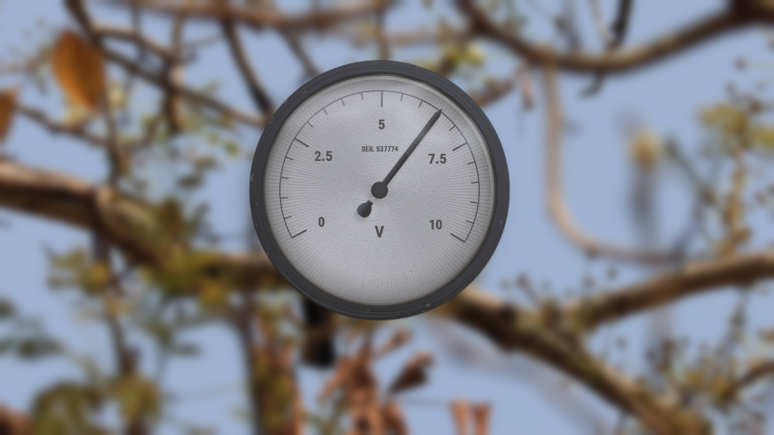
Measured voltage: 6.5 V
